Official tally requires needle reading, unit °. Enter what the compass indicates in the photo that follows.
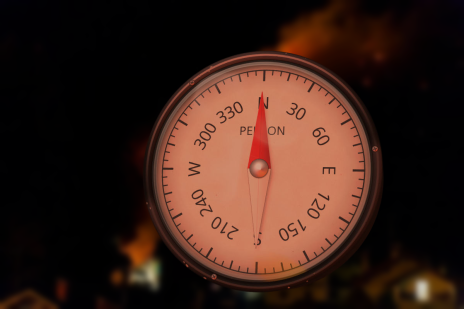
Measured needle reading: 0 °
